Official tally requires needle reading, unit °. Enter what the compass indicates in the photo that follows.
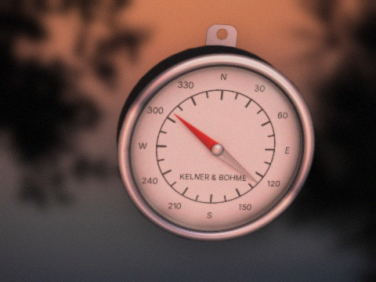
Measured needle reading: 307.5 °
